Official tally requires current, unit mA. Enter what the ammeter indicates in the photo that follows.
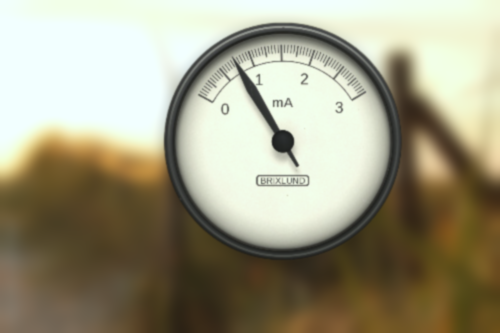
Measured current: 0.75 mA
